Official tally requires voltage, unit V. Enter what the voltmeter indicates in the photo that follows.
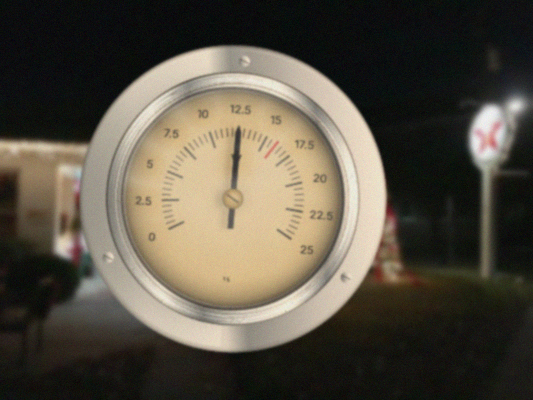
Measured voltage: 12.5 V
